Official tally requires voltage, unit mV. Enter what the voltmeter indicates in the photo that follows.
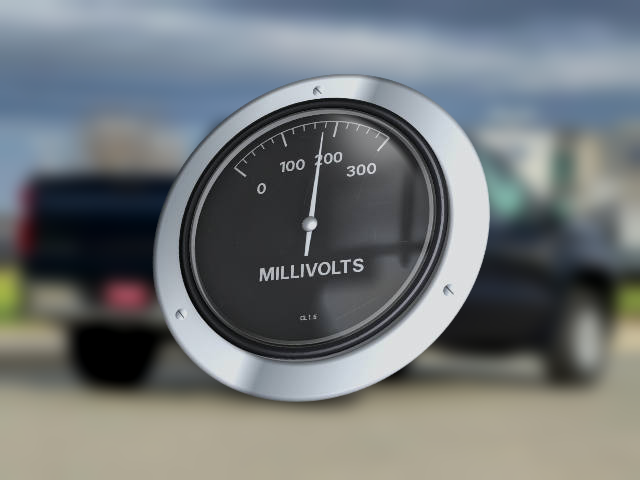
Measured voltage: 180 mV
